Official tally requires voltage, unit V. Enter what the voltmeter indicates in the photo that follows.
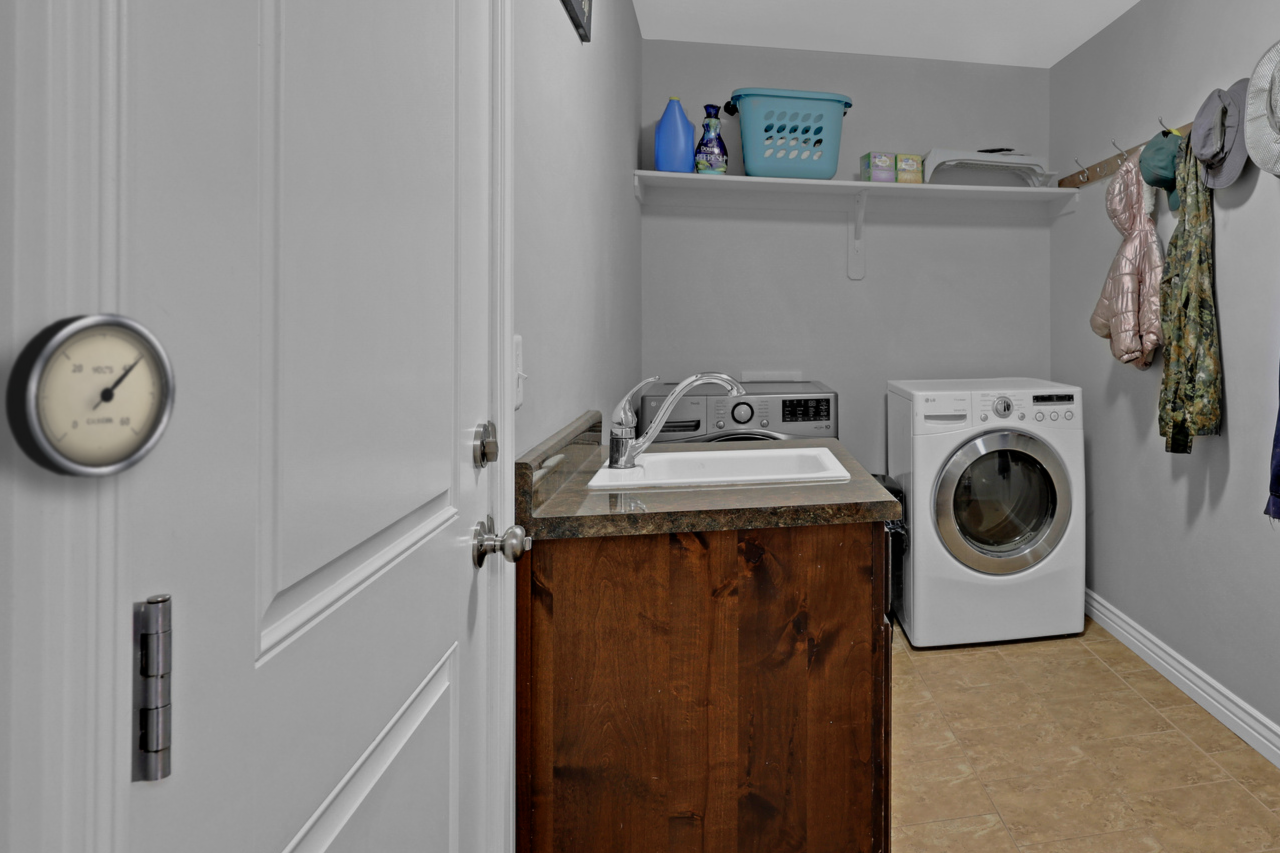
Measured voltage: 40 V
